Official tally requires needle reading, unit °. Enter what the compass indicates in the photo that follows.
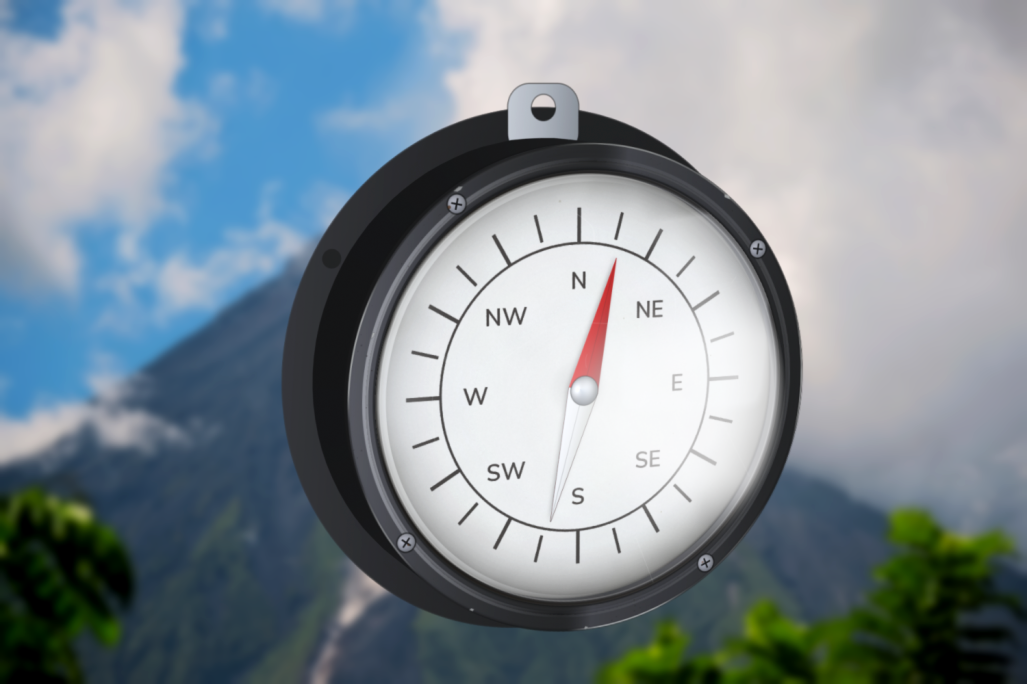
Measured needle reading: 15 °
